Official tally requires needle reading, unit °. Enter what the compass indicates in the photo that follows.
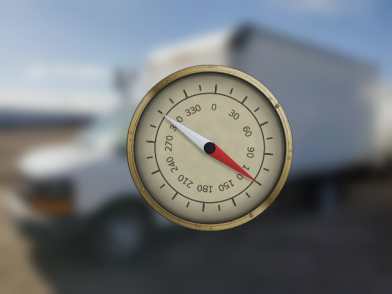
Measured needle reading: 120 °
